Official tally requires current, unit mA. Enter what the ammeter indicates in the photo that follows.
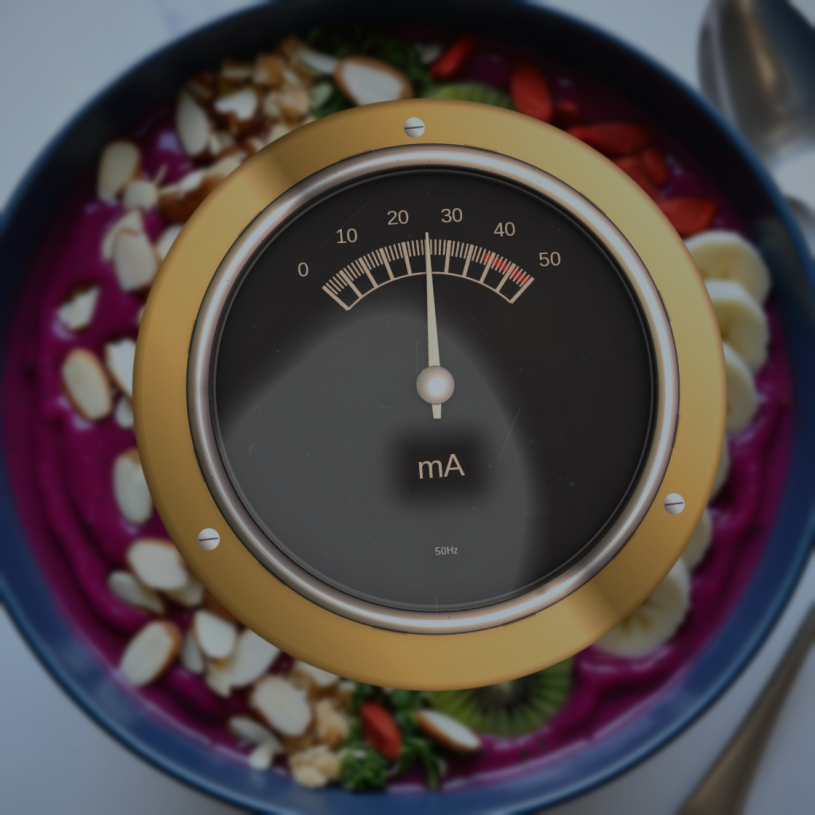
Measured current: 25 mA
